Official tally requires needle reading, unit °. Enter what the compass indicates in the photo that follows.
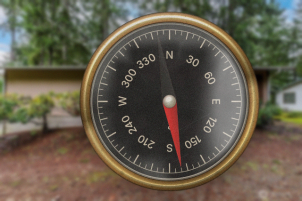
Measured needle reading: 170 °
